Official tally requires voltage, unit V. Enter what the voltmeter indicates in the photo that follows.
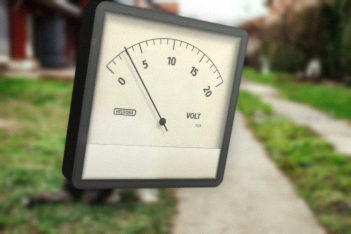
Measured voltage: 3 V
